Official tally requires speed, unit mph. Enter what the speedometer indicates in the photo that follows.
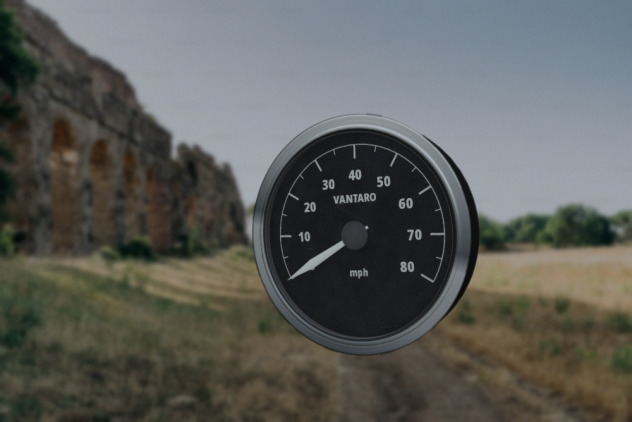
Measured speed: 0 mph
